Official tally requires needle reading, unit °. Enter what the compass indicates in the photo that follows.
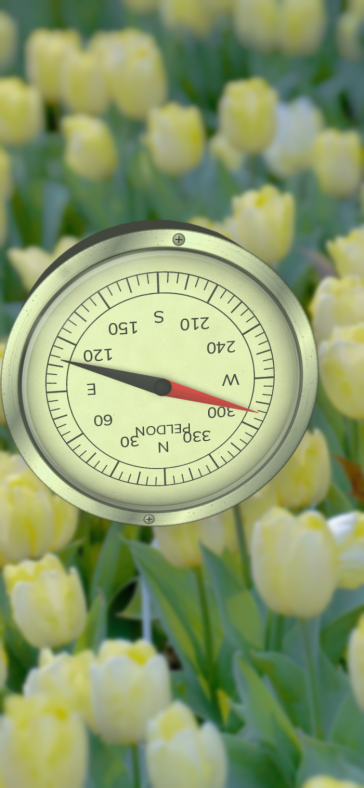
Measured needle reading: 290 °
